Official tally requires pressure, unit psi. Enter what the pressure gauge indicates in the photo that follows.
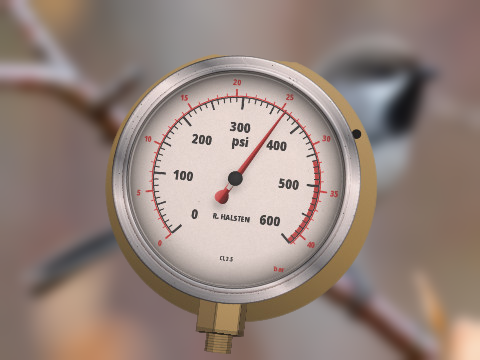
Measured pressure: 370 psi
